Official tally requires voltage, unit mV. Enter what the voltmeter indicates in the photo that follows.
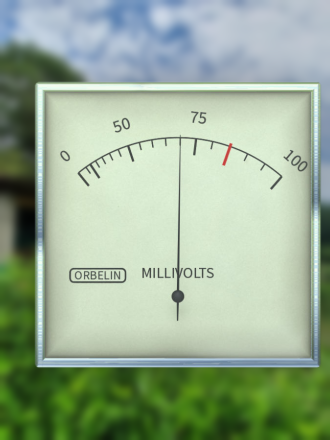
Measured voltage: 70 mV
